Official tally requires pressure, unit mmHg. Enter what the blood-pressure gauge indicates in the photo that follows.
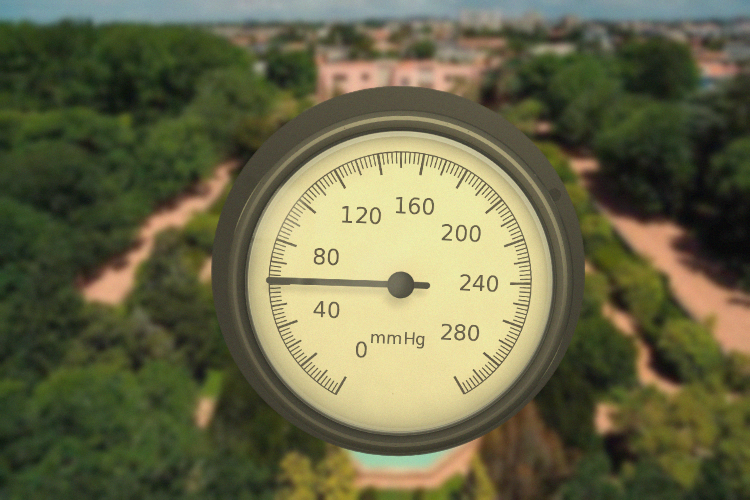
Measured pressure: 62 mmHg
